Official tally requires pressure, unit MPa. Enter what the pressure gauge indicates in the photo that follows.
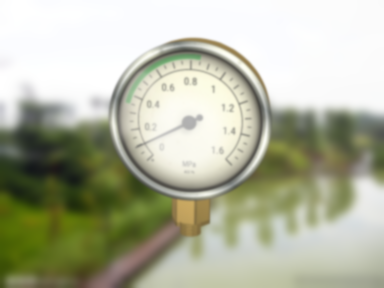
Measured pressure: 0.1 MPa
